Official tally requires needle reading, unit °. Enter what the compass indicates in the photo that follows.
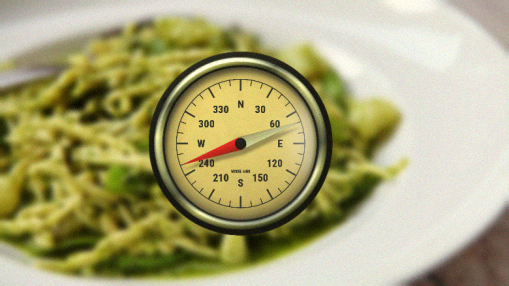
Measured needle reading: 250 °
